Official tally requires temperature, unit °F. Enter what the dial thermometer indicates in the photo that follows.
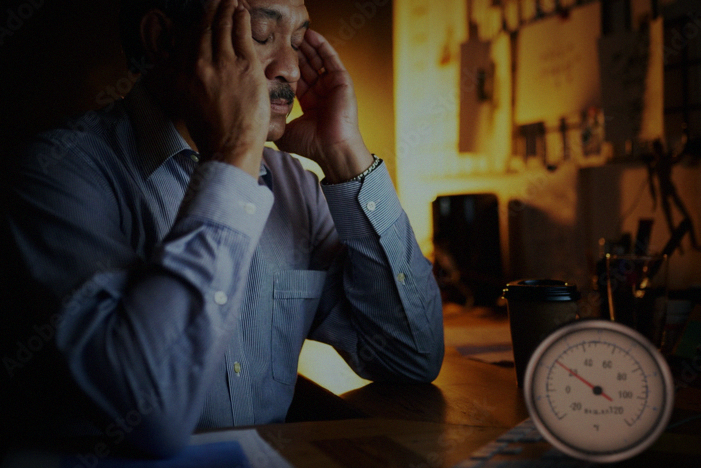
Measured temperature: 20 °F
